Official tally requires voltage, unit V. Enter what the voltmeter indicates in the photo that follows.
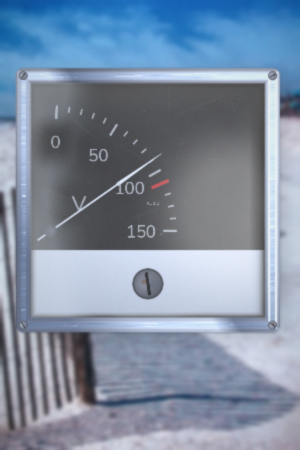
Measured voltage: 90 V
